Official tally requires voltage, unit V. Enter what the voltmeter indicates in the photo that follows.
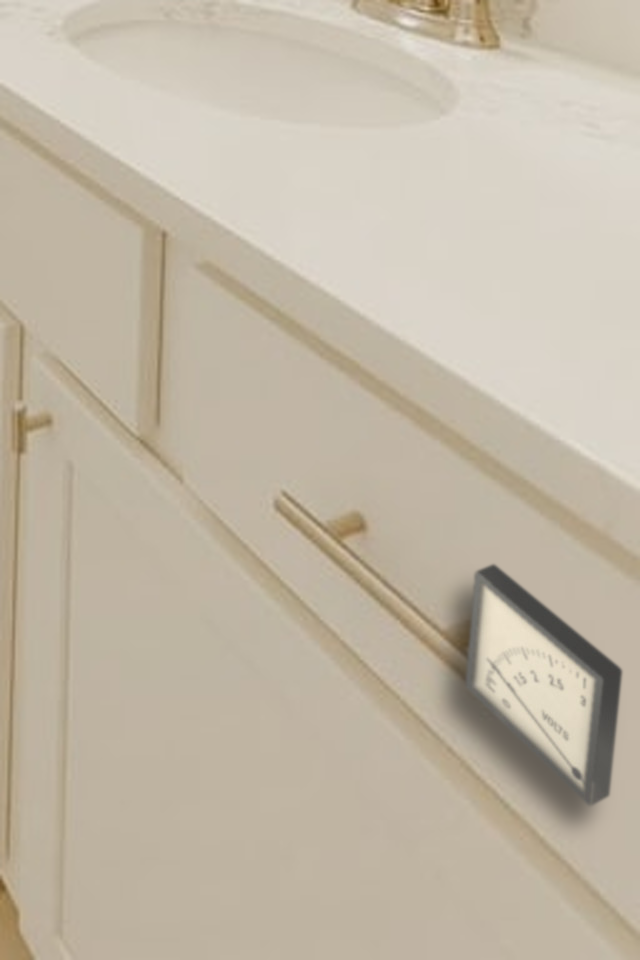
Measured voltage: 1 V
